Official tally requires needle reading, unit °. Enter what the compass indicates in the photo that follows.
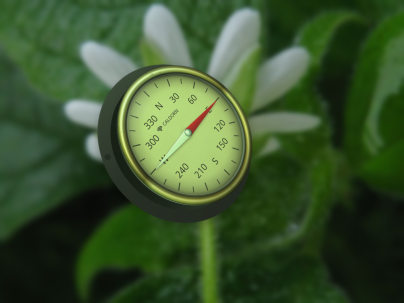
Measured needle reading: 90 °
